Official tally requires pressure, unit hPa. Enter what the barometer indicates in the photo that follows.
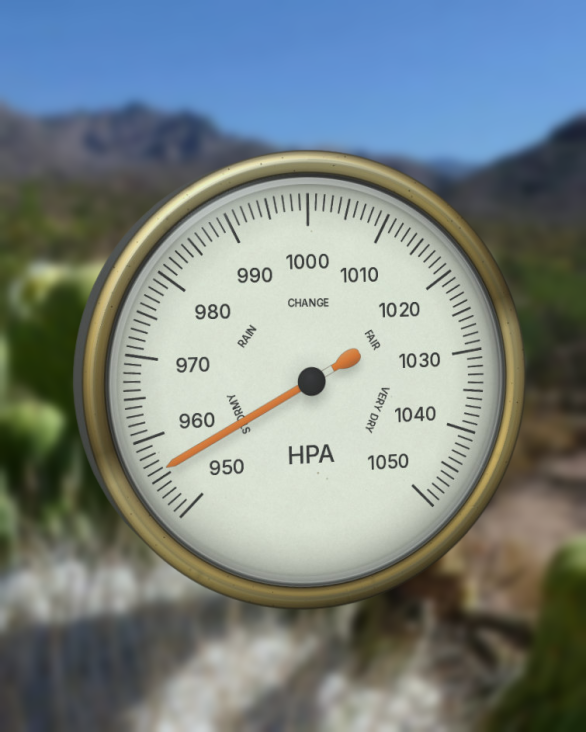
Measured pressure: 956 hPa
